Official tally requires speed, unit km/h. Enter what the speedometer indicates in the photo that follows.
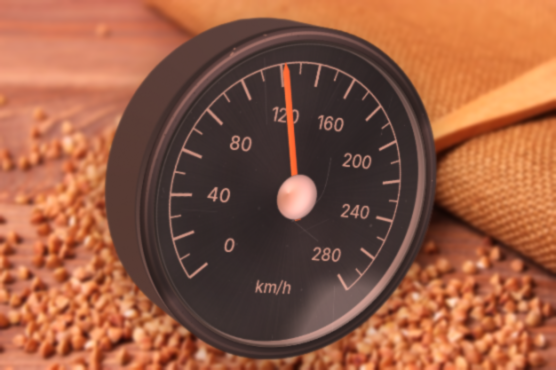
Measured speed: 120 km/h
